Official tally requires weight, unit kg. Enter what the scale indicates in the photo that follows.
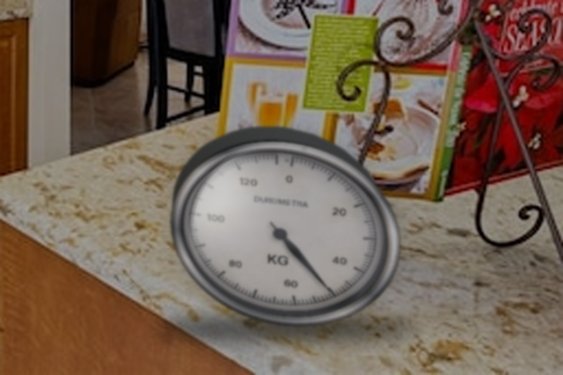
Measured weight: 50 kg
